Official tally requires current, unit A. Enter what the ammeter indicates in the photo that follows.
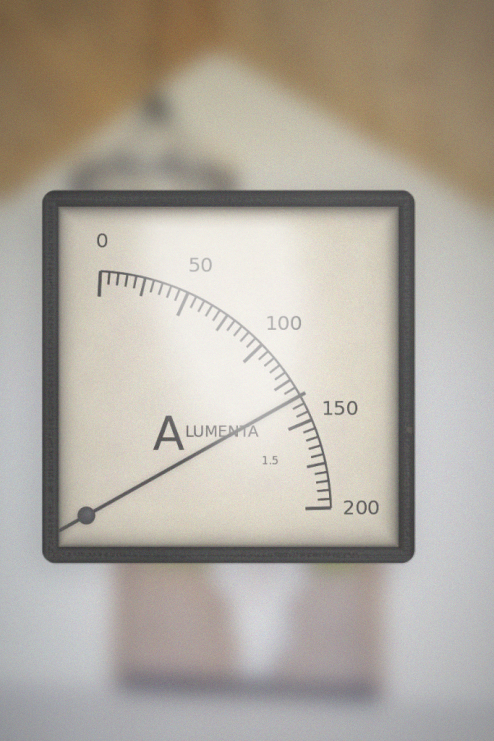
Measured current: 135 A
